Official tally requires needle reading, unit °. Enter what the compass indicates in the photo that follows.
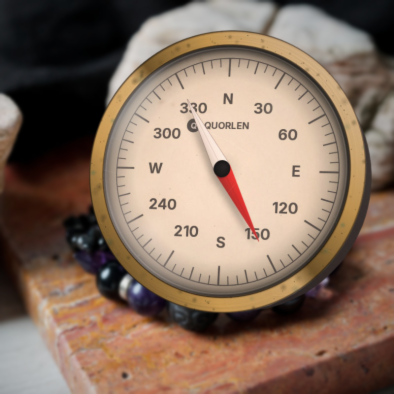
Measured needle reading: 150 °
